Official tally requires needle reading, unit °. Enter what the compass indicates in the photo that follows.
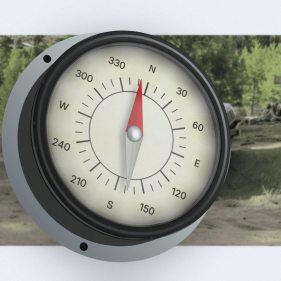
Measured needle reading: 350 °
